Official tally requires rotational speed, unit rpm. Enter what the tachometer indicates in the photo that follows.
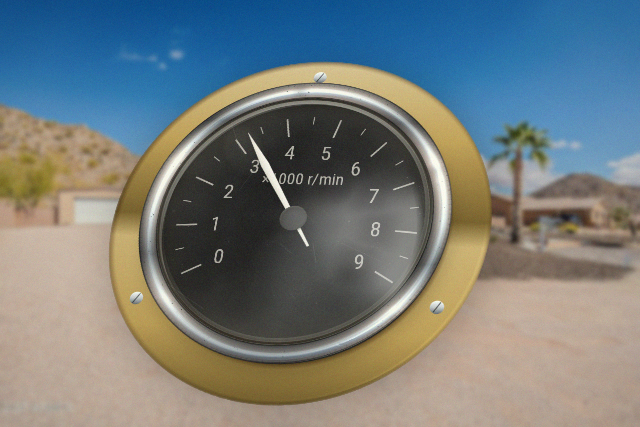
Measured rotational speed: 3250 rpm
